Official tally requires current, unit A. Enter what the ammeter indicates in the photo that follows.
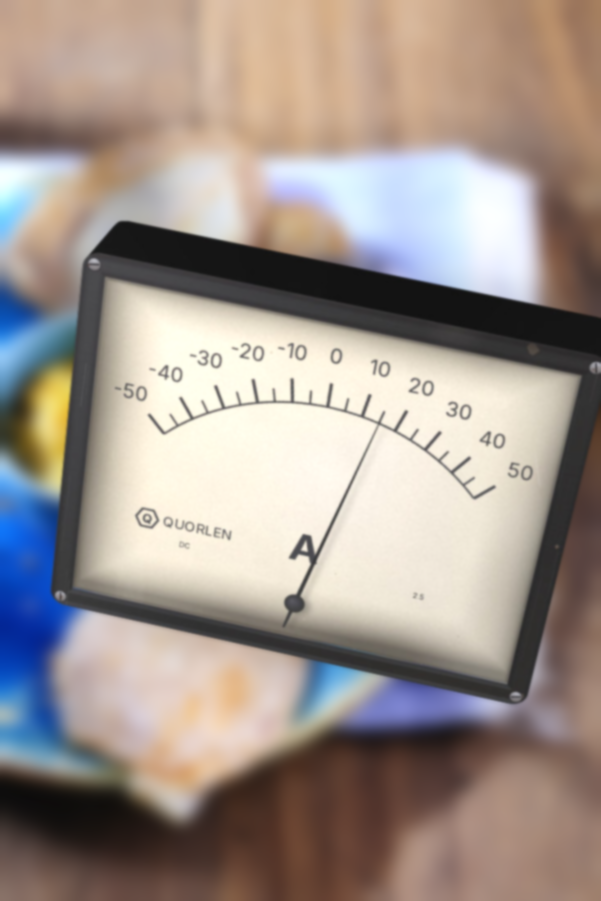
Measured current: 15 A
